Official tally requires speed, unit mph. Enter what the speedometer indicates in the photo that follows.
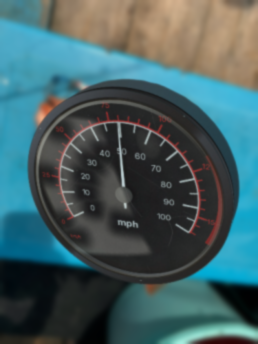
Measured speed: 50 mph
